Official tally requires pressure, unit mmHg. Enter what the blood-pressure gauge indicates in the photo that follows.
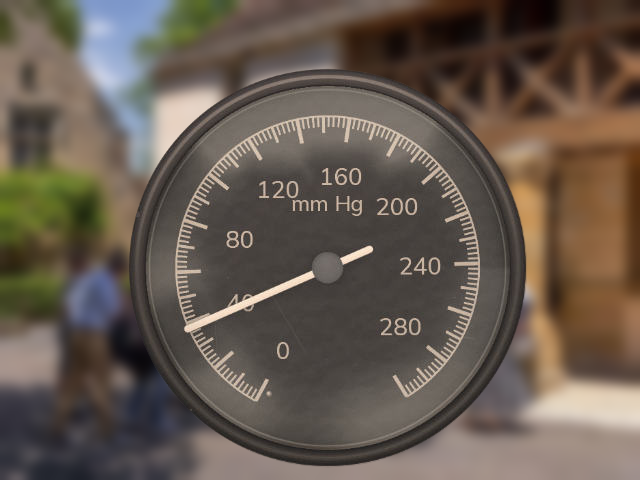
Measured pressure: 38 mmHg
